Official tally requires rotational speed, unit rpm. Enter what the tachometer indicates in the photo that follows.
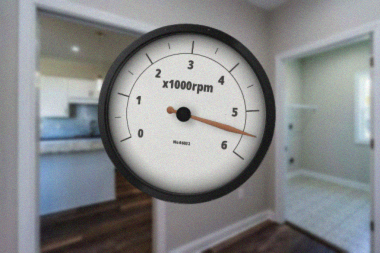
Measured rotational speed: 5500 rpm
